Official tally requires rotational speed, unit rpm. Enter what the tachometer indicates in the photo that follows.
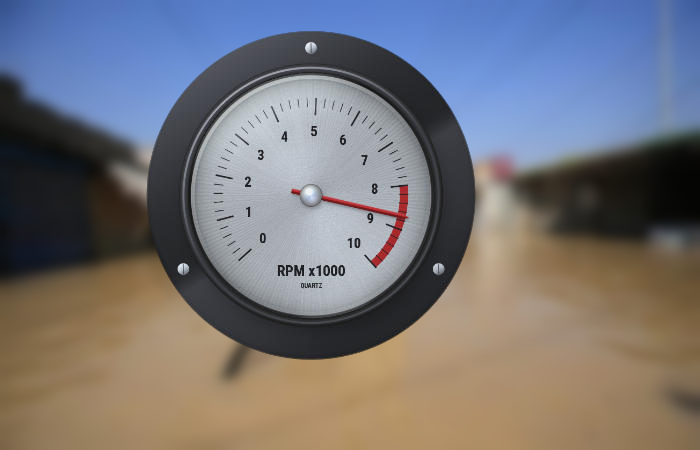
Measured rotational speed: 8700 rpm
